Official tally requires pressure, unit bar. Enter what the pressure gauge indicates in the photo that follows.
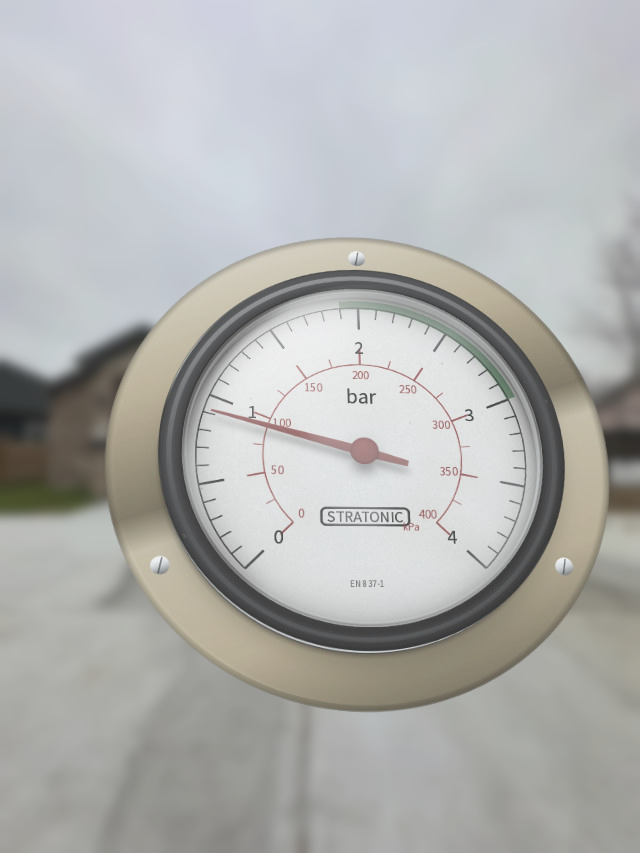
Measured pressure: 0.9 bar
